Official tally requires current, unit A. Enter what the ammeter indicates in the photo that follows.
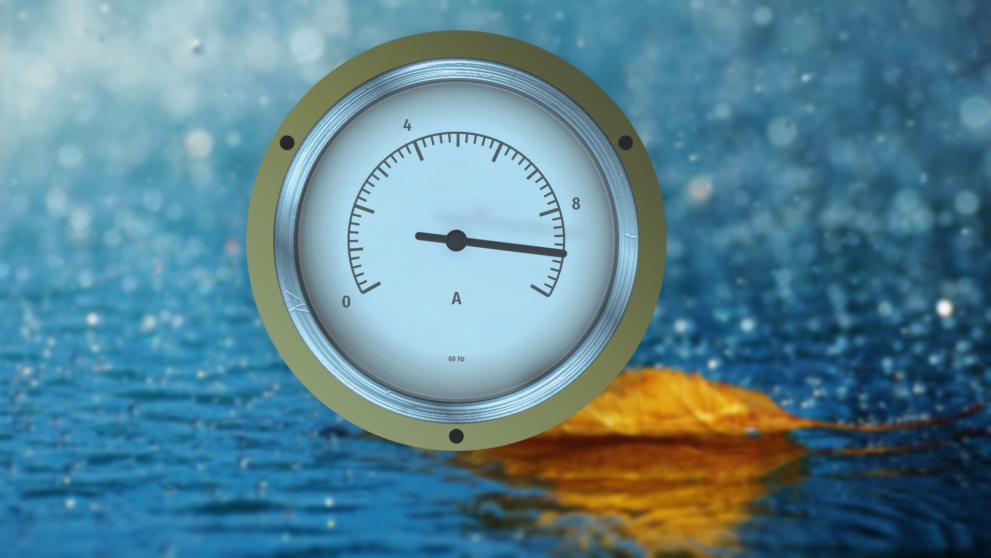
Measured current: 9 A
